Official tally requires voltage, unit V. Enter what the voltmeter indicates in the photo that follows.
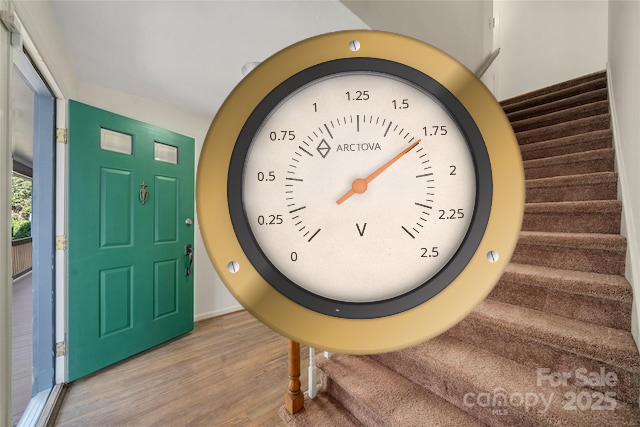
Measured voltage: 1.75 V
